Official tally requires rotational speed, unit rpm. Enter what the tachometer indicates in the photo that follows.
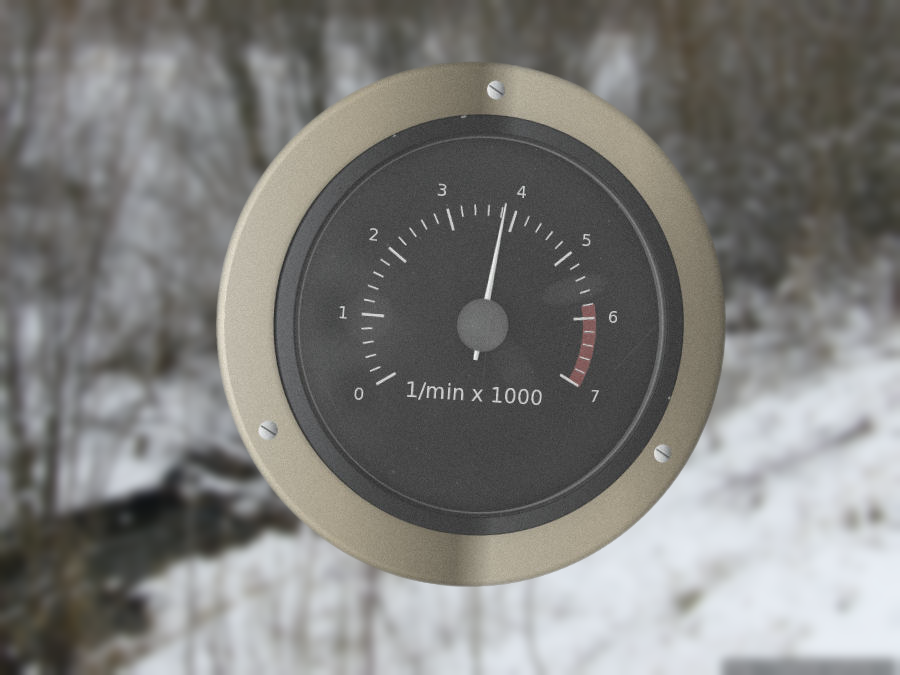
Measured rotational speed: 3800 rpm
